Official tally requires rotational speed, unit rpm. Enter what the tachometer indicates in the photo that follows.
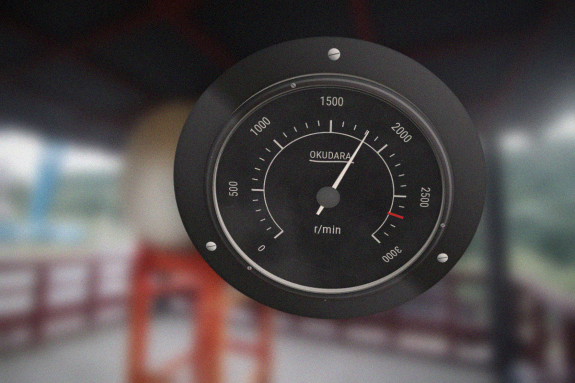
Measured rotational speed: 1800 rpm
